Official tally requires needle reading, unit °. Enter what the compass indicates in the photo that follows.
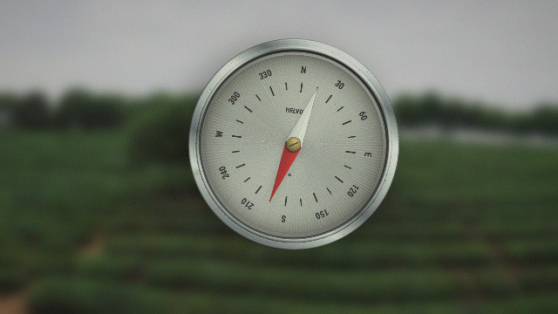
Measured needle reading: 195 °
